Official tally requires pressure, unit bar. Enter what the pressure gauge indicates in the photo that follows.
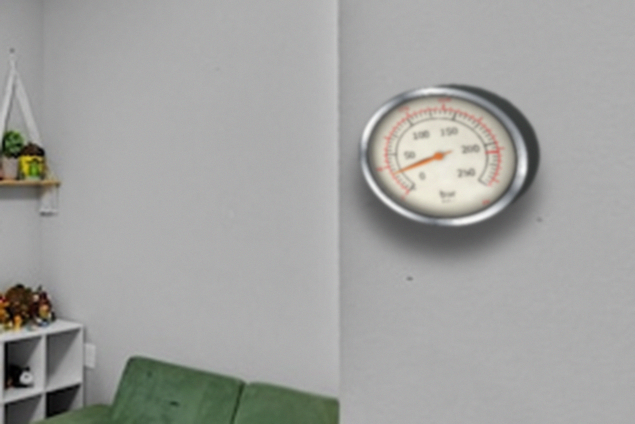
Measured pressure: 25 bar
